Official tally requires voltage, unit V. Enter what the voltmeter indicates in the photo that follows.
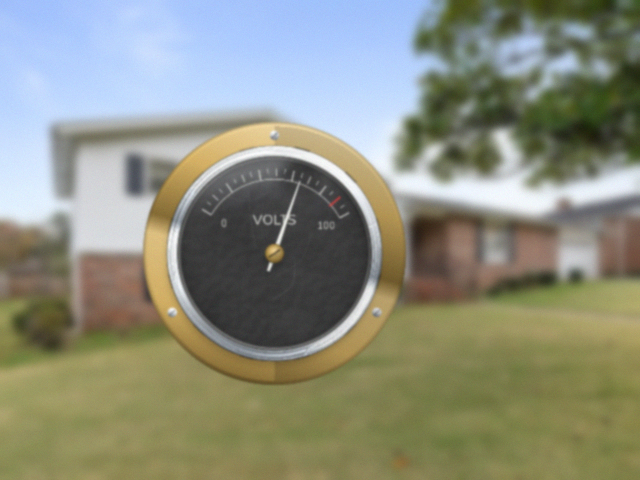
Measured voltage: 65 V
